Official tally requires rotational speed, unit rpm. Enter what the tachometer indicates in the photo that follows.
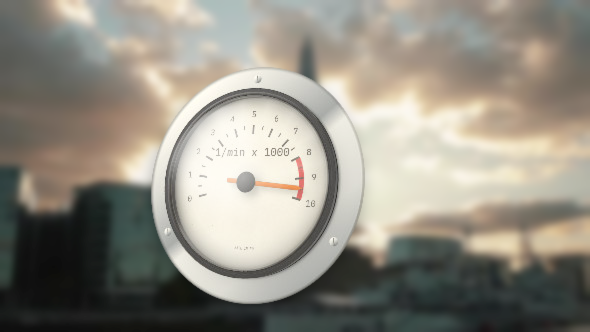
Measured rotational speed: 9500 rpm
